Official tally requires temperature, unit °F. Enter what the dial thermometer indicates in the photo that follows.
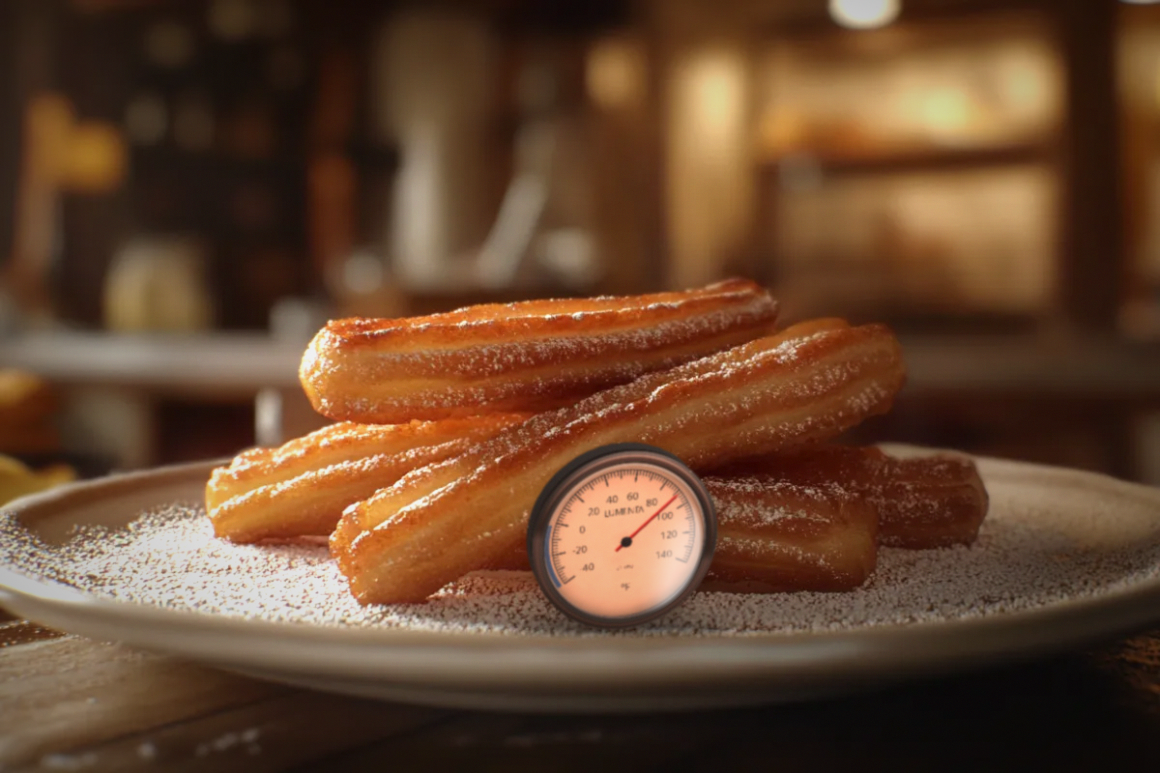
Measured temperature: 90 °F
